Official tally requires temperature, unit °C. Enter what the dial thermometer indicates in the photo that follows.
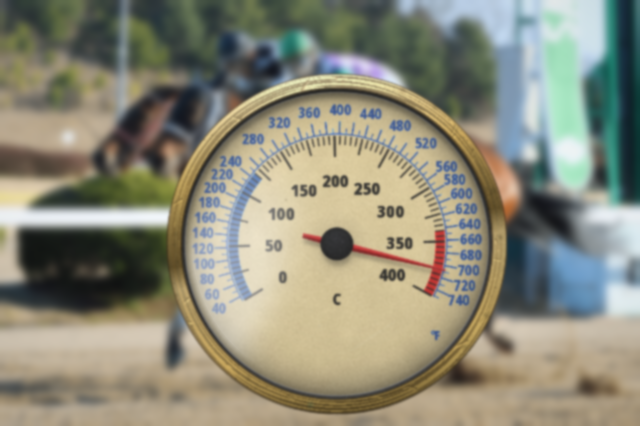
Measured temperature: 375 °C
